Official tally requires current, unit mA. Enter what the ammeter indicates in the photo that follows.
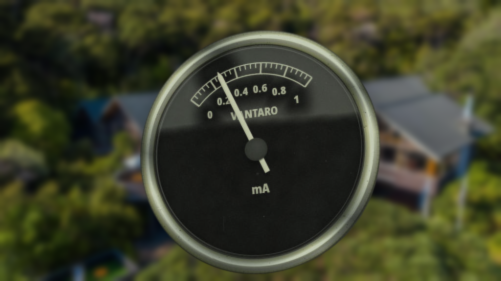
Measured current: 0.28 mA
